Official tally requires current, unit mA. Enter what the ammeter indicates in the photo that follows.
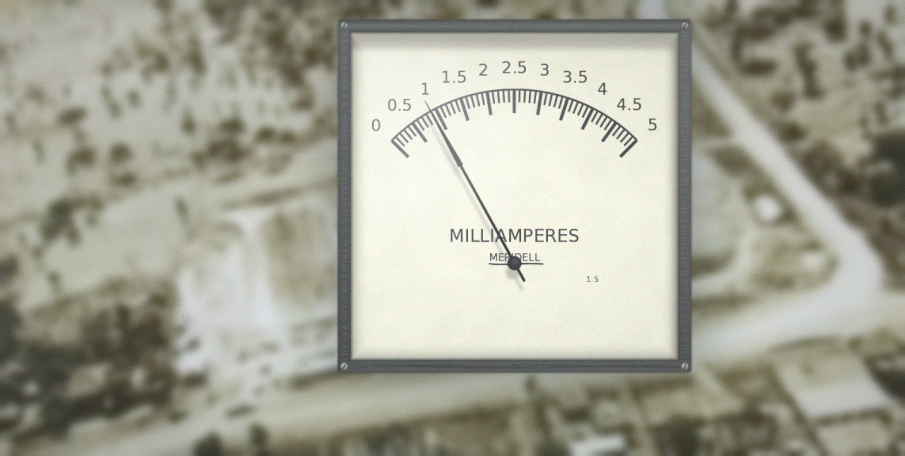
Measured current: 0.9 mA
